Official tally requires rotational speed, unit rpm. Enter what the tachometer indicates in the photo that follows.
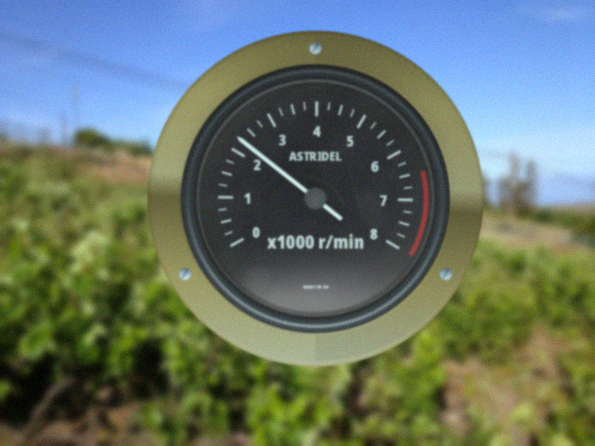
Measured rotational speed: 2250 rpm
